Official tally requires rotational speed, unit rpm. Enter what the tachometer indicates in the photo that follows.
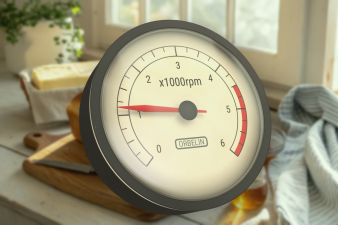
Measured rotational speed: 1125 rpm
